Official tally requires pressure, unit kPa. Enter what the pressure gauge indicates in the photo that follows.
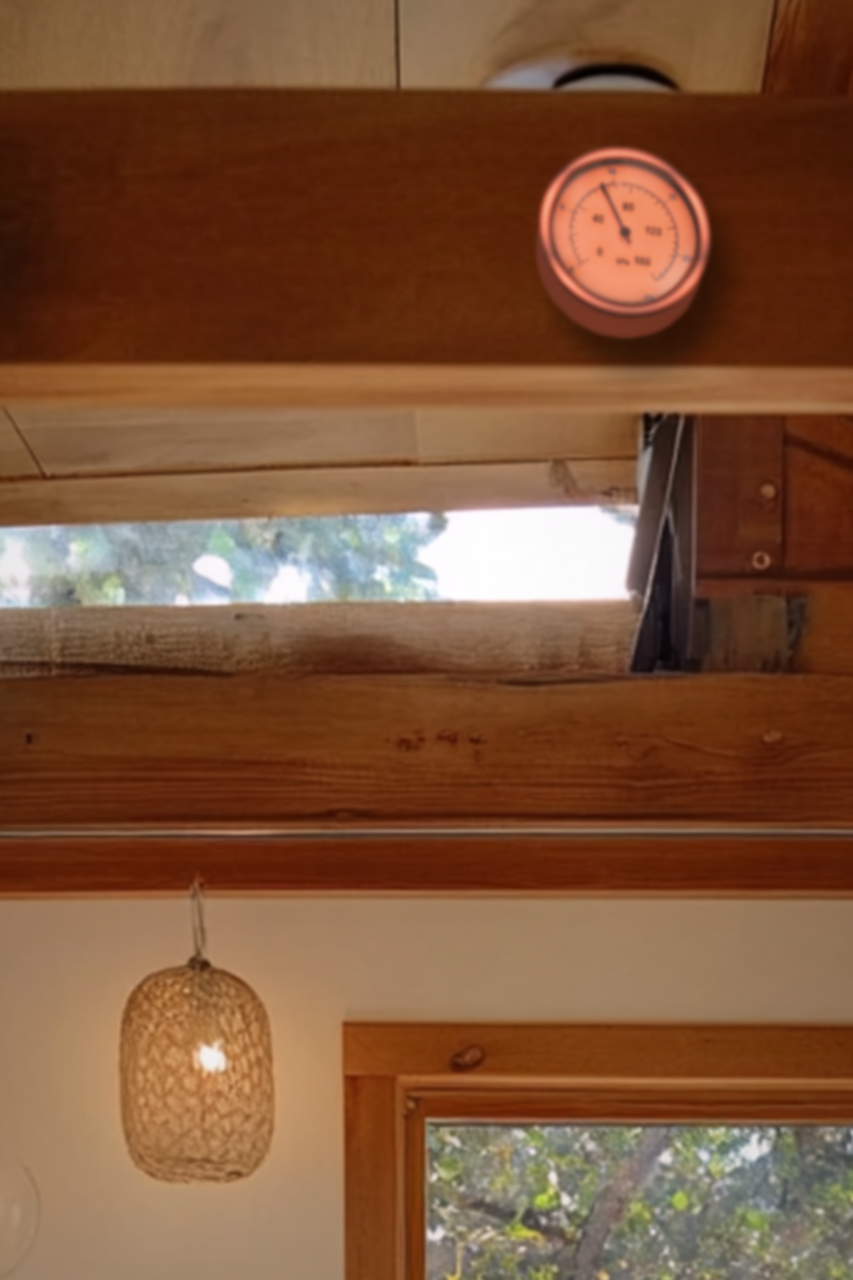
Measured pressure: 60 kPa
